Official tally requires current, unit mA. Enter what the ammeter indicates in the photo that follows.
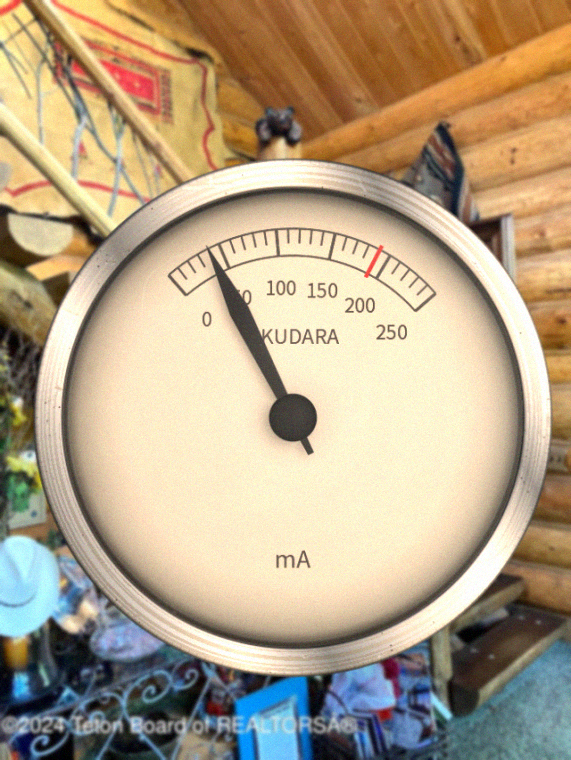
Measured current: 40 mA
